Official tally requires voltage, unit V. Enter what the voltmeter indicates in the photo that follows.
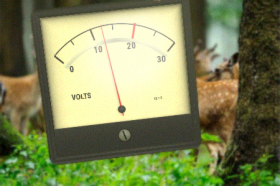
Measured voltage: 12.5 V
